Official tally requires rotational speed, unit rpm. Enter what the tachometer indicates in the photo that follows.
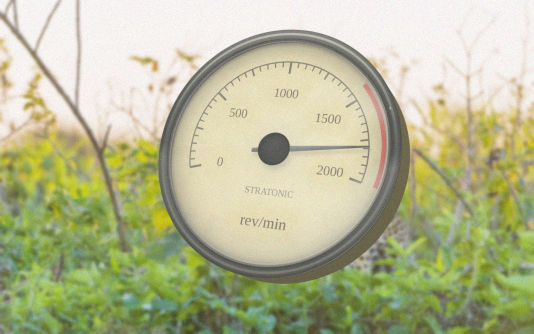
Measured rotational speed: 1800 rpm
